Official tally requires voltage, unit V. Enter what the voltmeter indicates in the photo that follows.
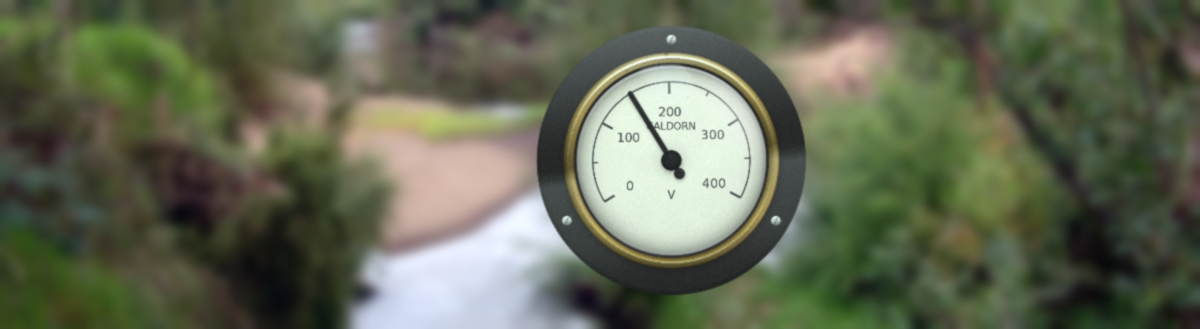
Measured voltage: 150 V
